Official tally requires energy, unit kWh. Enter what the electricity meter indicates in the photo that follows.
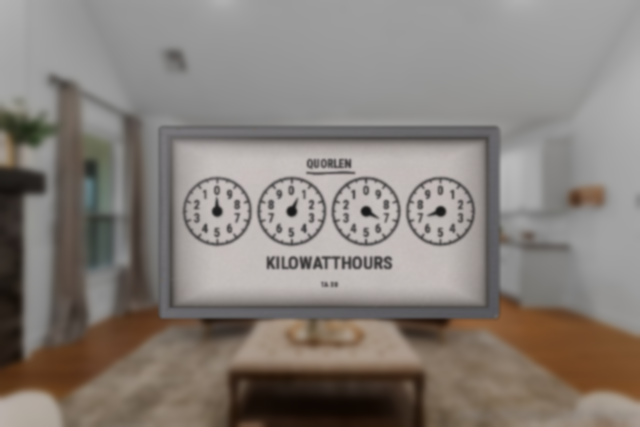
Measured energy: 67 kWh
